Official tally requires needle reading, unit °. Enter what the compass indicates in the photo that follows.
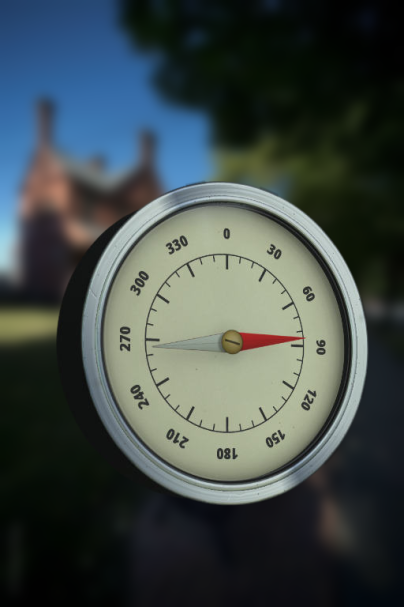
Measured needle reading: 85 °
